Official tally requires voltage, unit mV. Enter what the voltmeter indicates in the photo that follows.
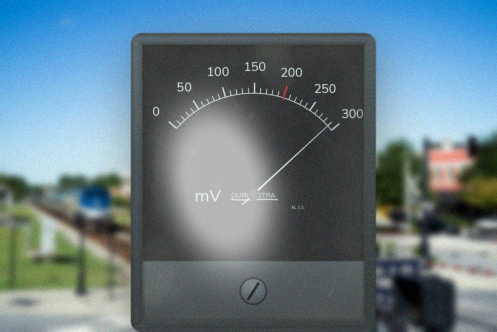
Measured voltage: 290 mV
